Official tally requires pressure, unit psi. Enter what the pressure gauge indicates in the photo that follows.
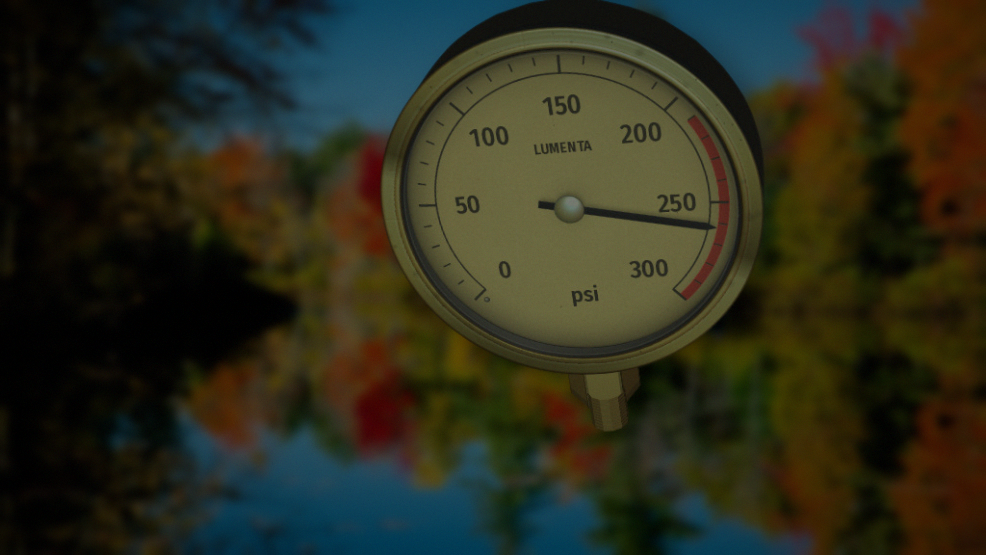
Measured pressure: 260 psi
